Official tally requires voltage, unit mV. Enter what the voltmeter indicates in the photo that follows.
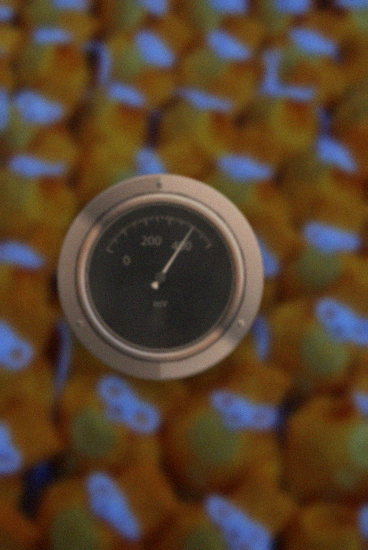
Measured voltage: 400 mV
